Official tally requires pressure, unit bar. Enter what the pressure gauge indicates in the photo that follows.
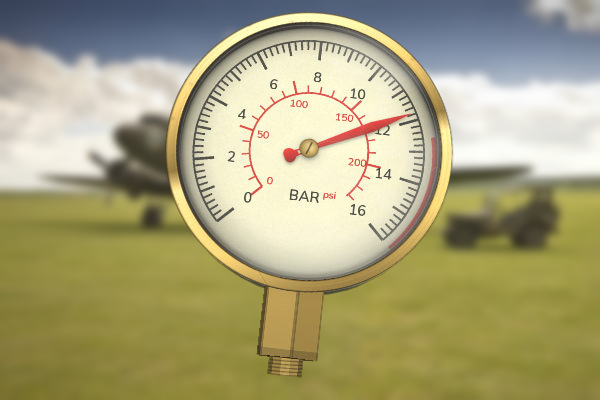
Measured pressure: 11.8 bar
